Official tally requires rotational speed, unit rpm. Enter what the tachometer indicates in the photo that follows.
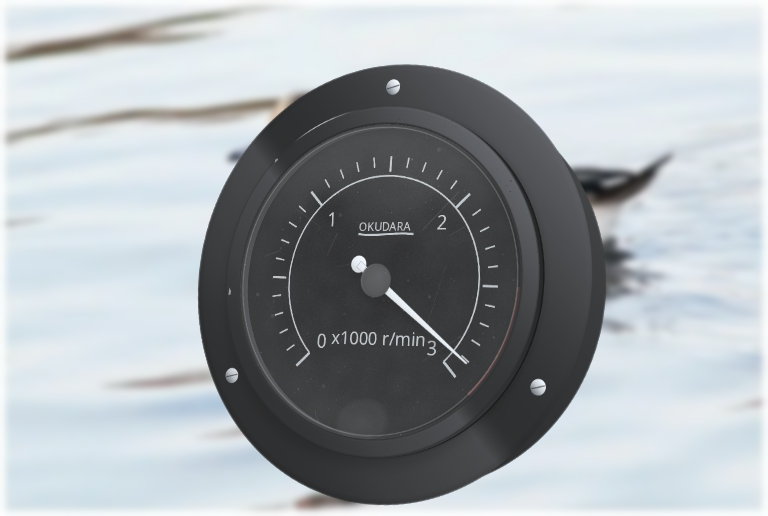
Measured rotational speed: 2900 rpm
